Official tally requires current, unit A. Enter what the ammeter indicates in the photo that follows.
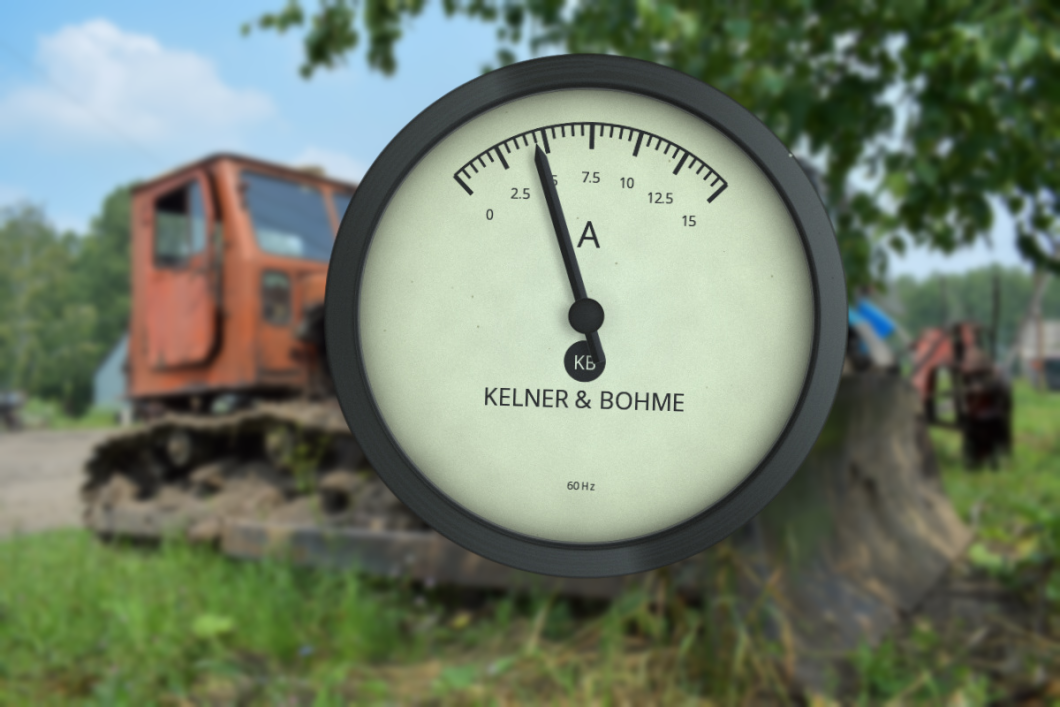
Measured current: 4.5 A
